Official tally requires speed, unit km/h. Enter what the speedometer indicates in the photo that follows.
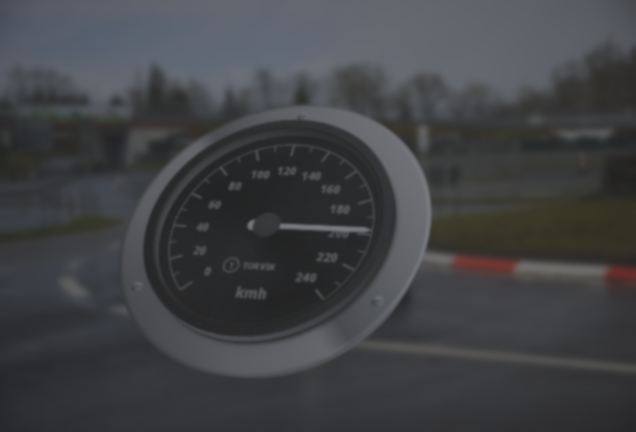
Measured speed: 200 km/h
